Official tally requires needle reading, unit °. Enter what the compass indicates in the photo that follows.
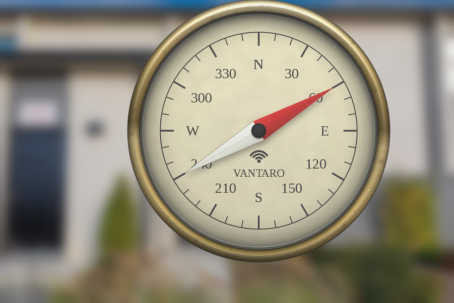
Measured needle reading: 60 °
